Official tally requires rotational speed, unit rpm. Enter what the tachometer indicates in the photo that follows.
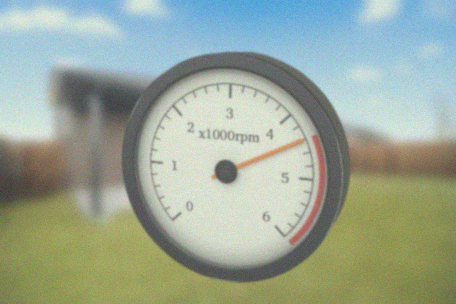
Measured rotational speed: 4400 rpm
